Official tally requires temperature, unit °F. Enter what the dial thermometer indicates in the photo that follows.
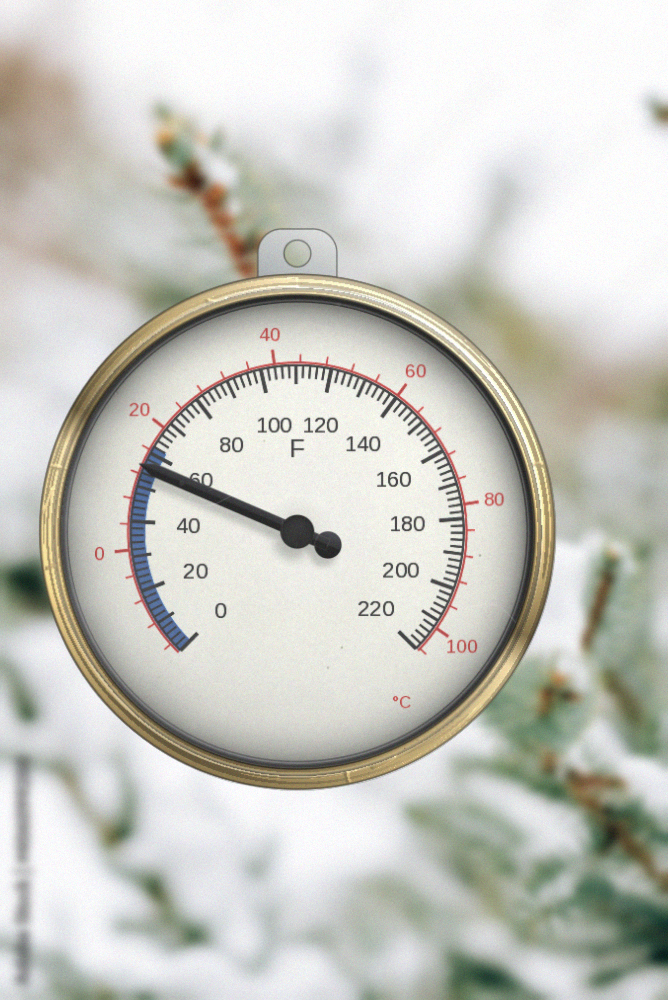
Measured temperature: 56 °F
